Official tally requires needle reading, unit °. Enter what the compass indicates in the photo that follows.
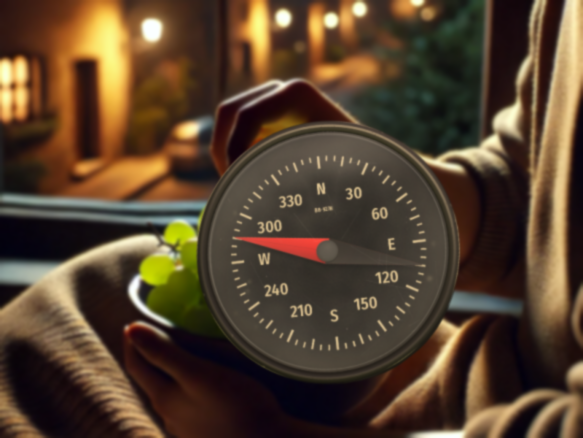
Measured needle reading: 285 °
